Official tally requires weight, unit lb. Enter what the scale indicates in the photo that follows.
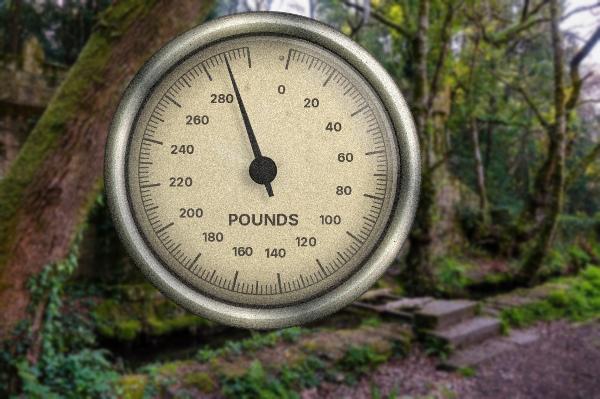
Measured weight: 290 lb
